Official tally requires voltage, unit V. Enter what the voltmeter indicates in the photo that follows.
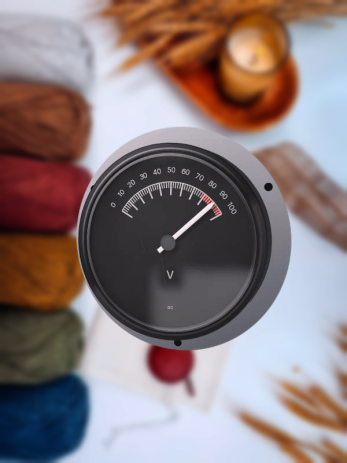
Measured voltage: 90 V
